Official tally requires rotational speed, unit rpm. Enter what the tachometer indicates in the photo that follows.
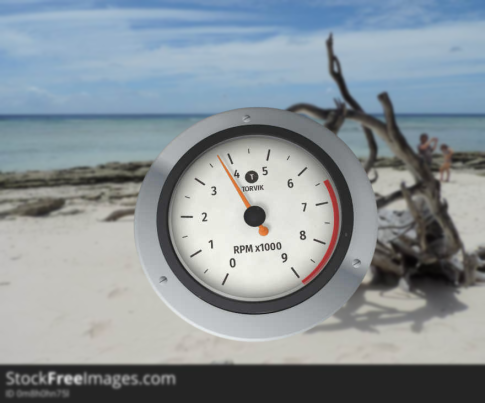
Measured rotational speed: 3750 rpm
